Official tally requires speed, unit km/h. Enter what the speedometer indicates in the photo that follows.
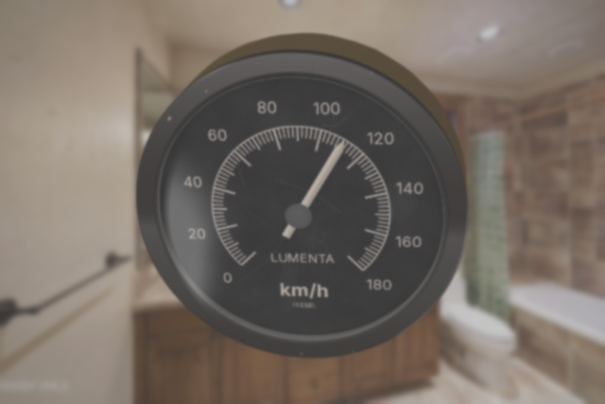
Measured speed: 110 km/h
